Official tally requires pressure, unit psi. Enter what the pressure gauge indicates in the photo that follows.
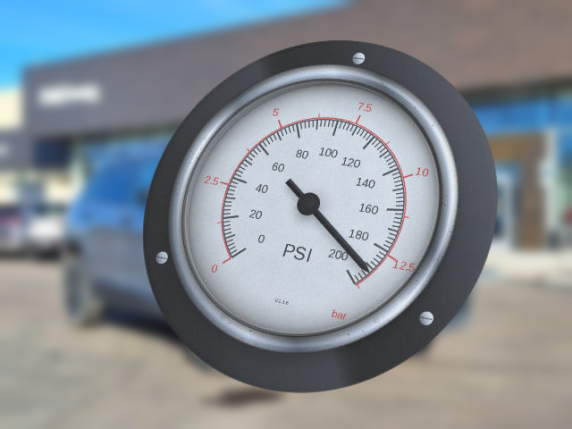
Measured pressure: 192 psi
